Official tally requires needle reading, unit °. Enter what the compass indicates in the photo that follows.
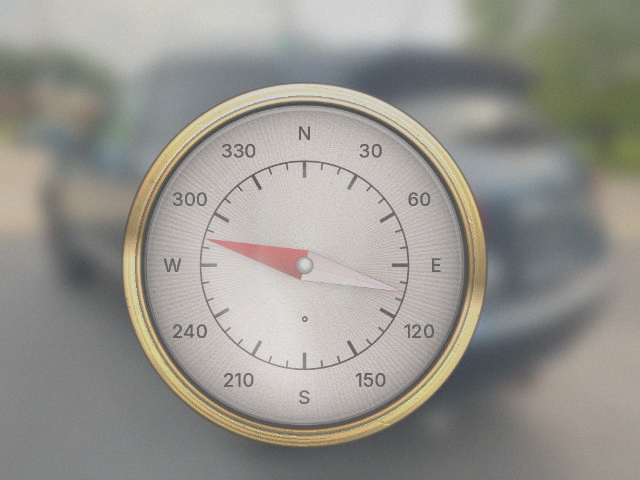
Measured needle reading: 285 °
